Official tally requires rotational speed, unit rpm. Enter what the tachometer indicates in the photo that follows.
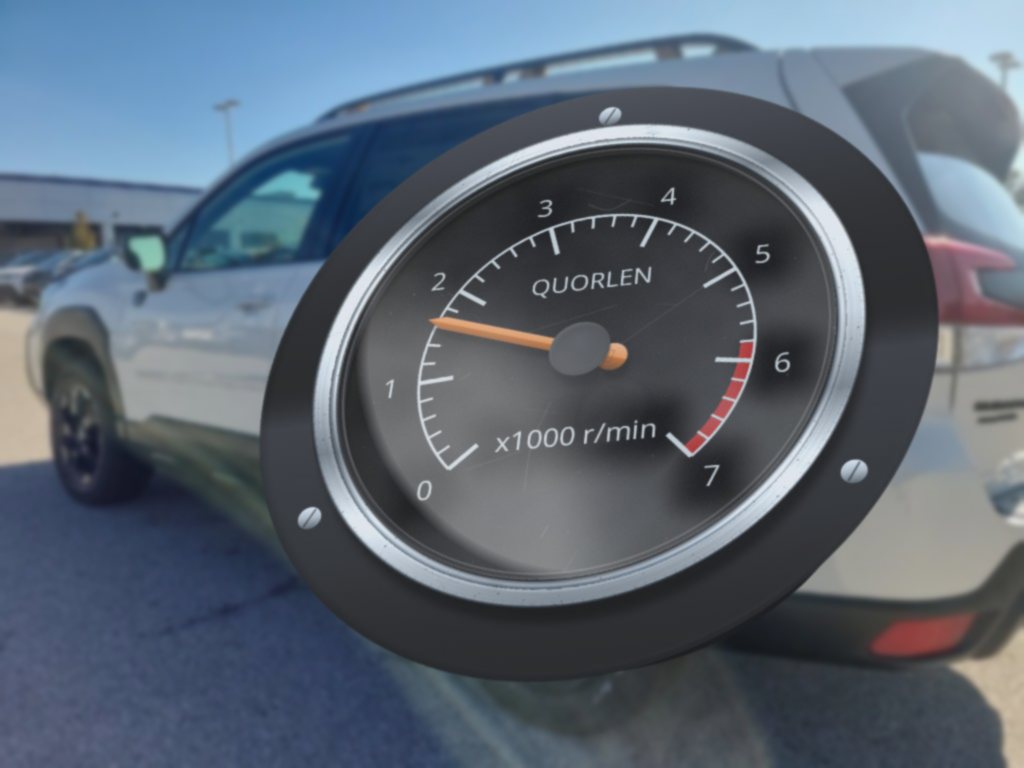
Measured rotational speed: 1600 rpm
